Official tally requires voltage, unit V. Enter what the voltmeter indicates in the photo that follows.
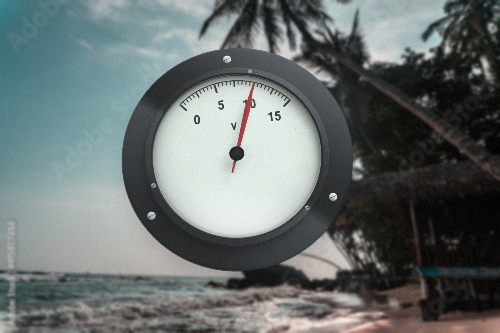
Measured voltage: 10 V
